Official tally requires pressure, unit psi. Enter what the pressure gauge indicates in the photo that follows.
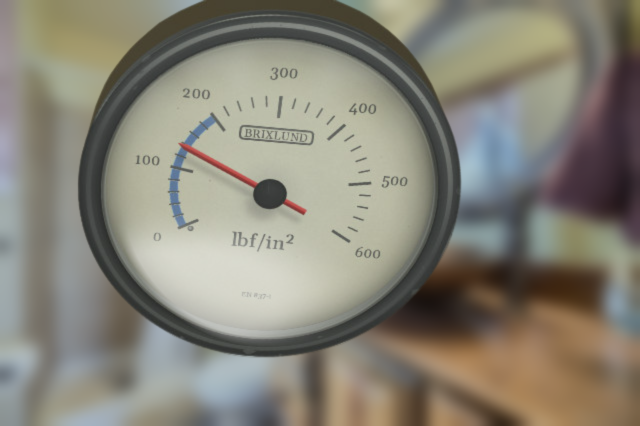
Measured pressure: 140 psi
